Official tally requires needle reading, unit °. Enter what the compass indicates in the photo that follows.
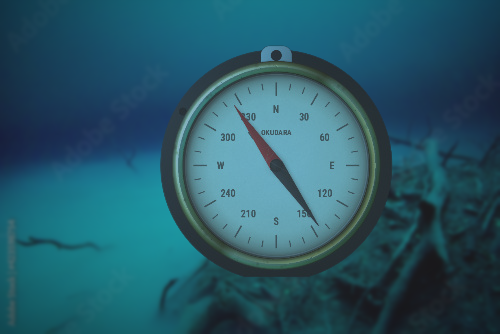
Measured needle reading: 325 °
